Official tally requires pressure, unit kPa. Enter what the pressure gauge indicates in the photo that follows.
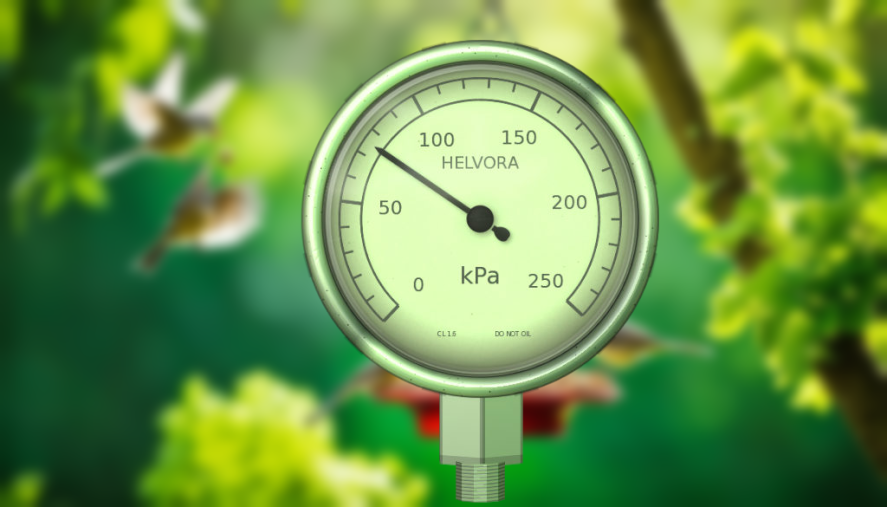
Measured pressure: 75 kPa
